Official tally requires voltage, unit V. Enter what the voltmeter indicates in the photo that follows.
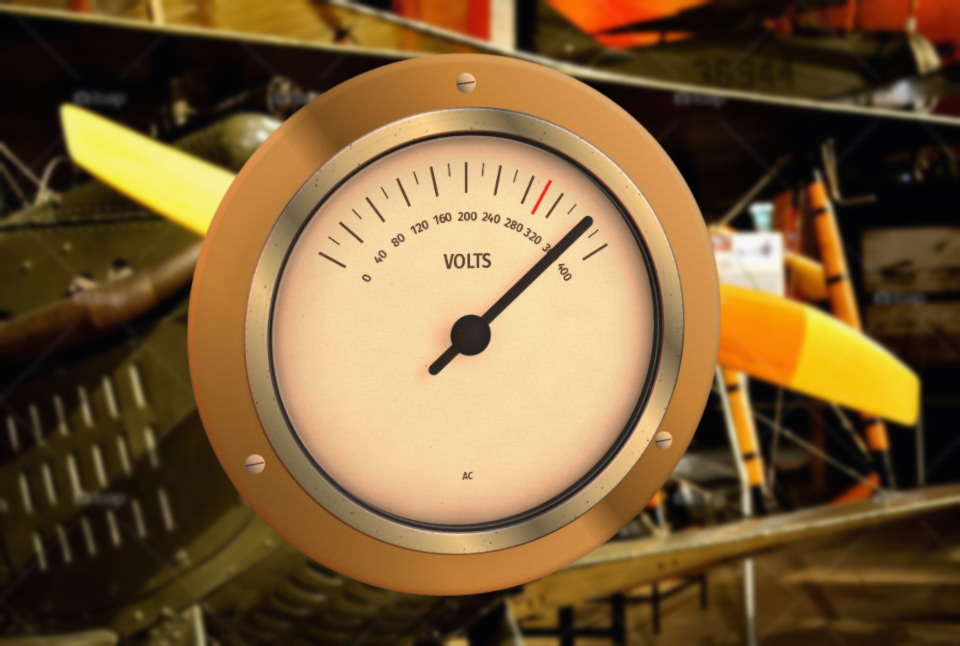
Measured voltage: 360 V
